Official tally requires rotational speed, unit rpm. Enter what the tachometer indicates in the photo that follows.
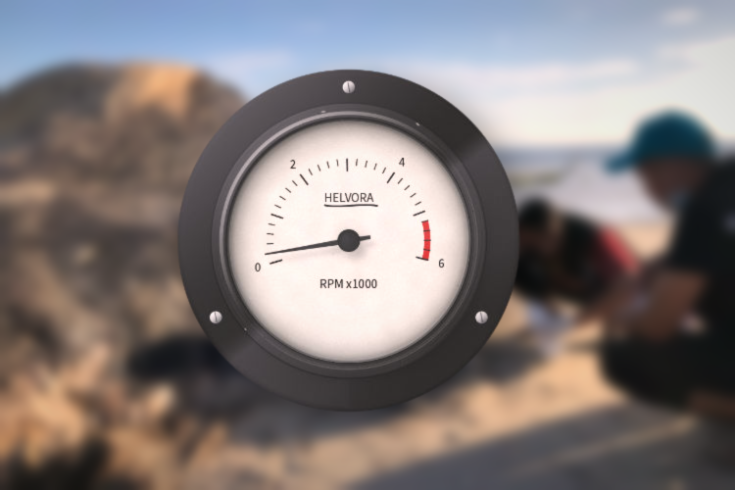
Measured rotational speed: 200 rpm
